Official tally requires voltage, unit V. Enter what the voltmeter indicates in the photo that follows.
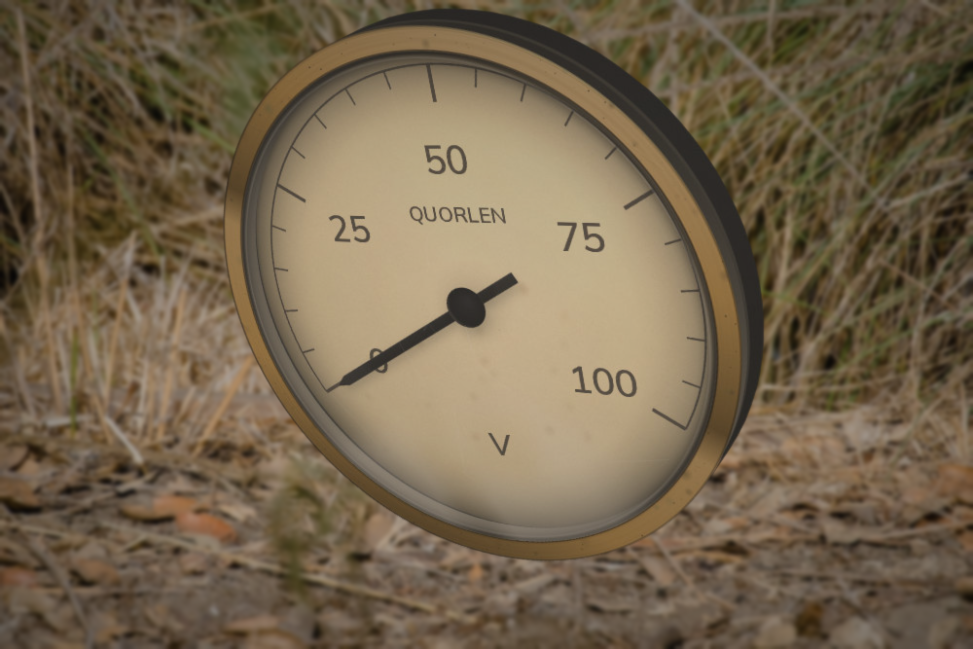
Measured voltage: 0 V
